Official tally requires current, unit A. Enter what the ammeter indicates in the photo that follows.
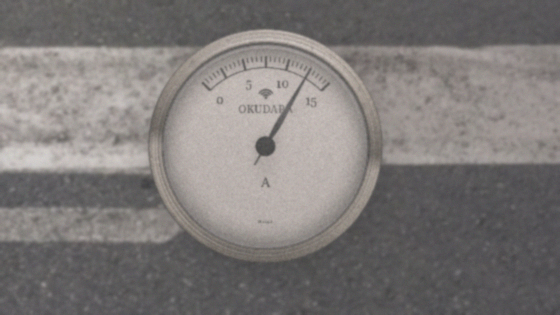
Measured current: 12.5 A
